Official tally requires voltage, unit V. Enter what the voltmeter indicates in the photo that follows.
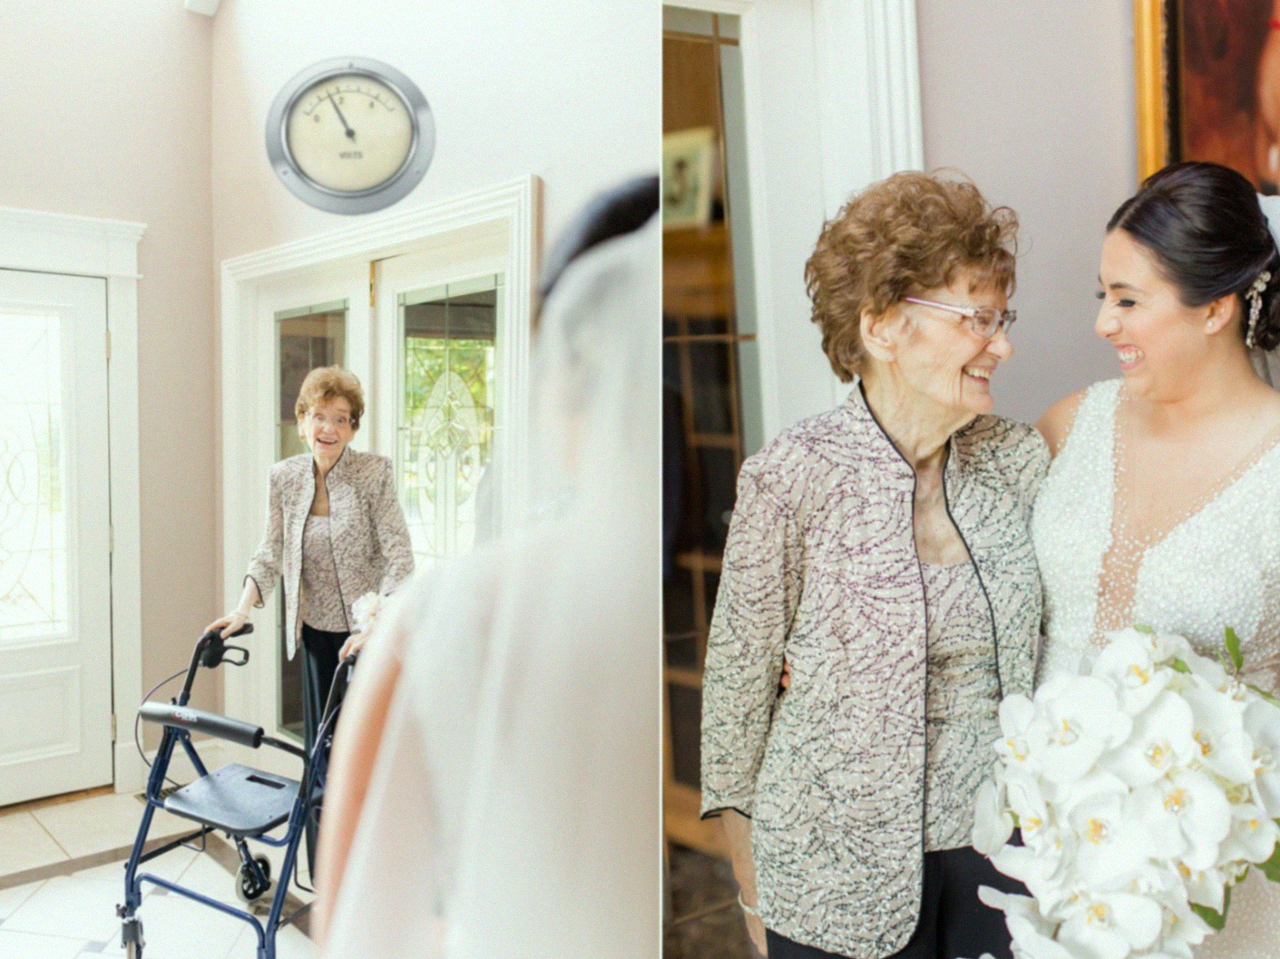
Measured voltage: 1.5 V
